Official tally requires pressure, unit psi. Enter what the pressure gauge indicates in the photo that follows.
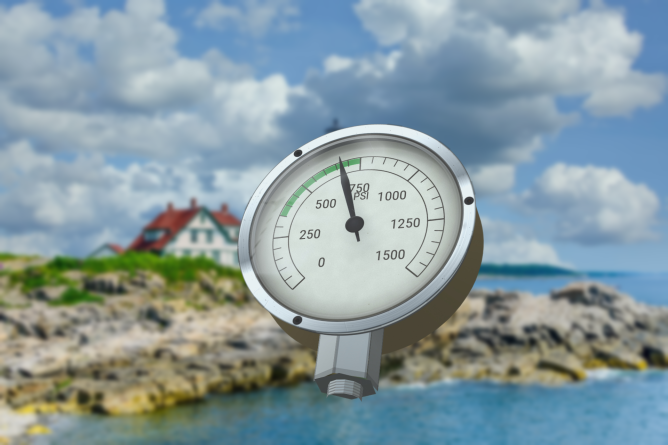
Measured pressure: 675 psi
